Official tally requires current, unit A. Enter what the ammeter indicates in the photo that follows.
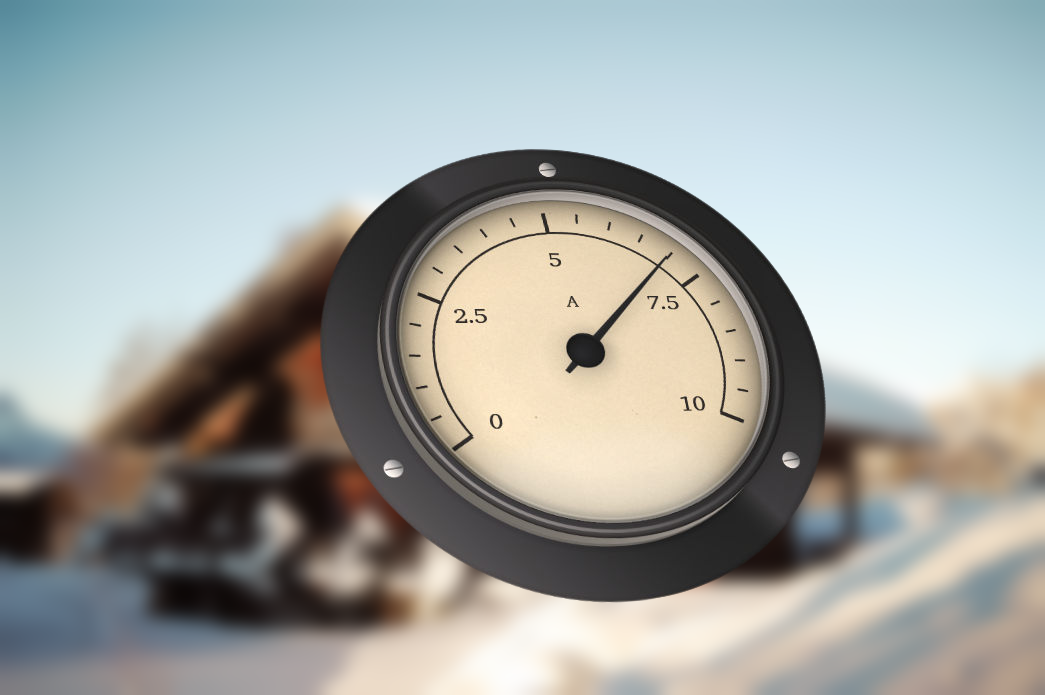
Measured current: 7 A
